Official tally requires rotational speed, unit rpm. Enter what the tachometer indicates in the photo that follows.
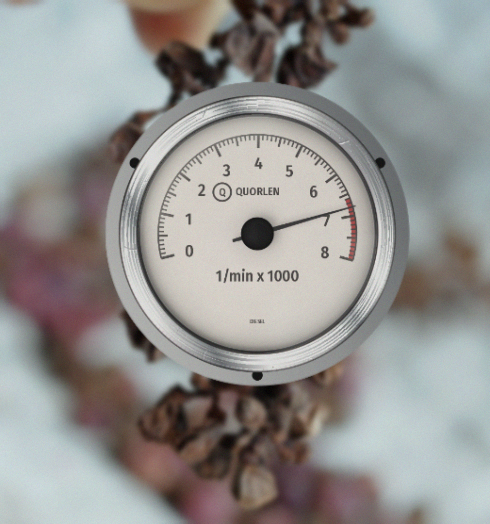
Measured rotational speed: 6800 rpm
